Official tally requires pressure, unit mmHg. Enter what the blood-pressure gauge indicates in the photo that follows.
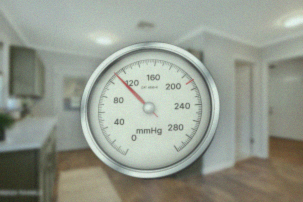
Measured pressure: 110 mmHg
